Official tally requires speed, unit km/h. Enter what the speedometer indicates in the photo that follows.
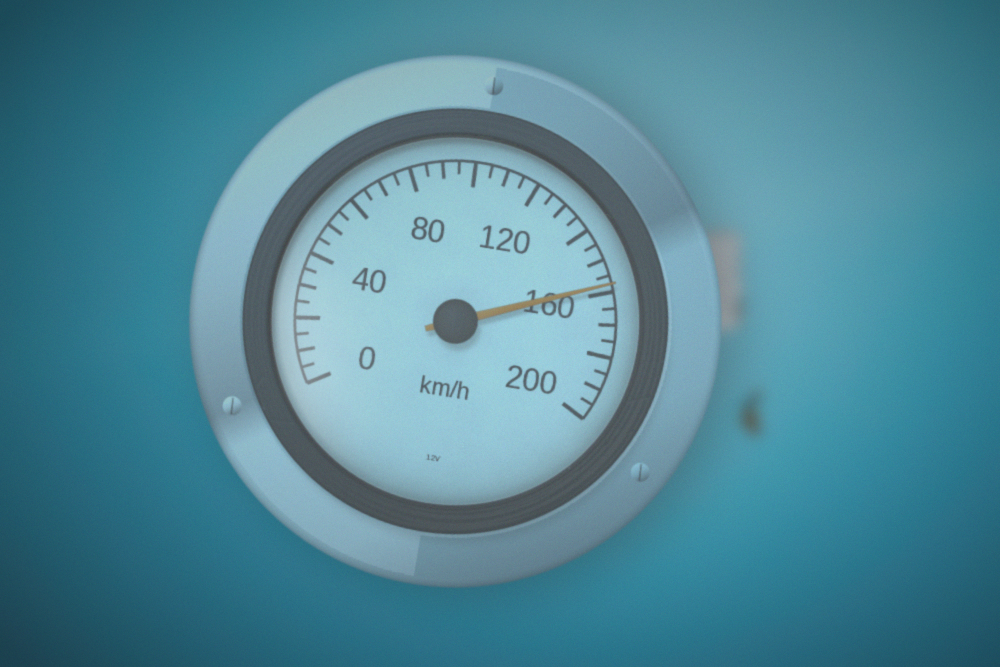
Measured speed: 157.5 km/h
